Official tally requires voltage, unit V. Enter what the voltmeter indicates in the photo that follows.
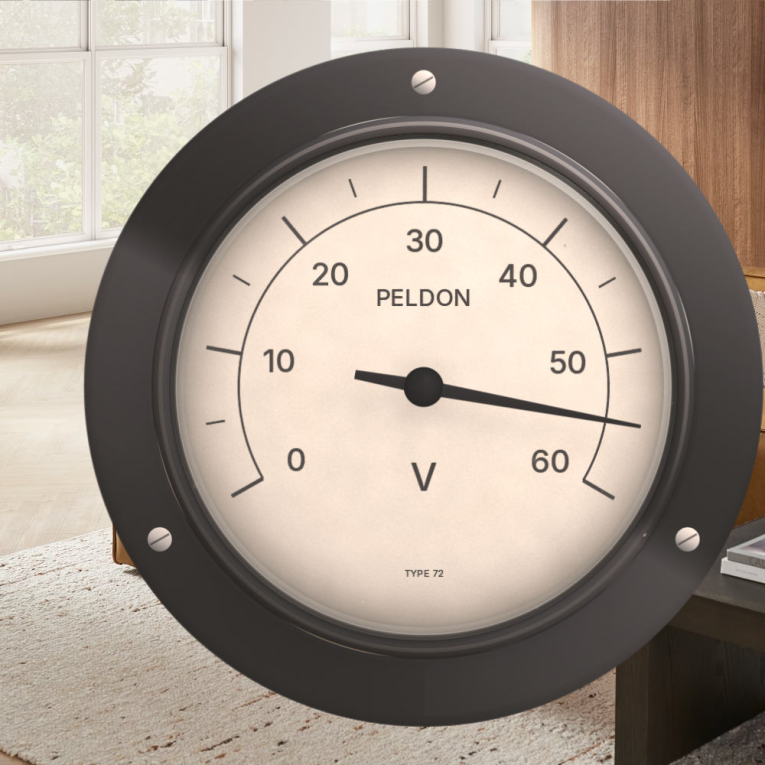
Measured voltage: 55 V
